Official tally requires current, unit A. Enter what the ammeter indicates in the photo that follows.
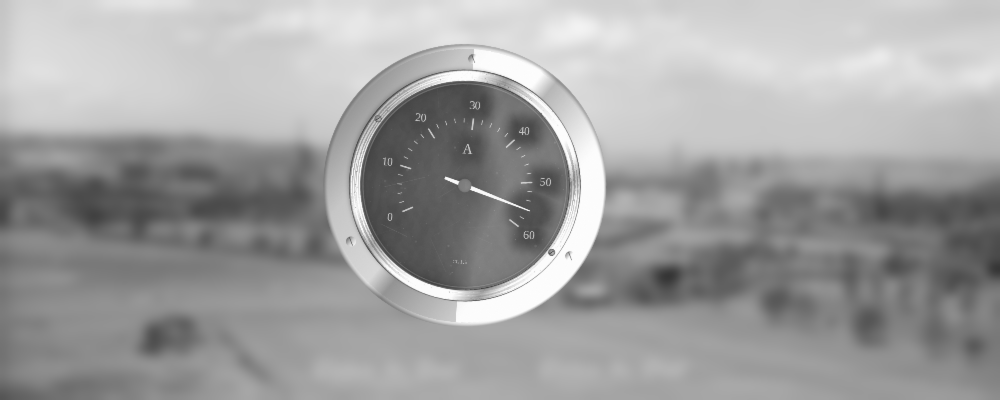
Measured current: 56 A
